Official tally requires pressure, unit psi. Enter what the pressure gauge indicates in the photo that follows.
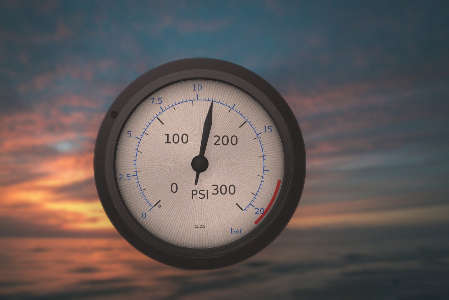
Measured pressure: 160 psi
